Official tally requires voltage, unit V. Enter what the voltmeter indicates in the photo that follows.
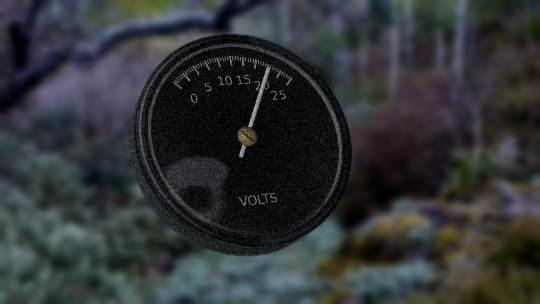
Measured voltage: 20 V
